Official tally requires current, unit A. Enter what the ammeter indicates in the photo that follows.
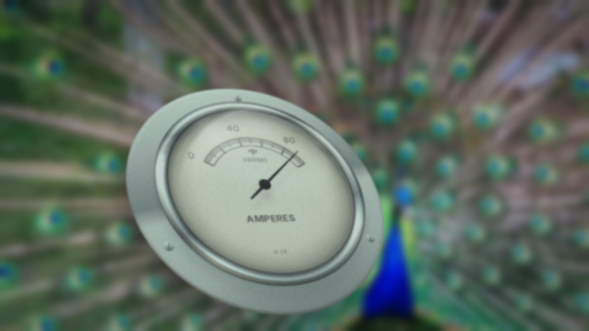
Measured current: 90 A
